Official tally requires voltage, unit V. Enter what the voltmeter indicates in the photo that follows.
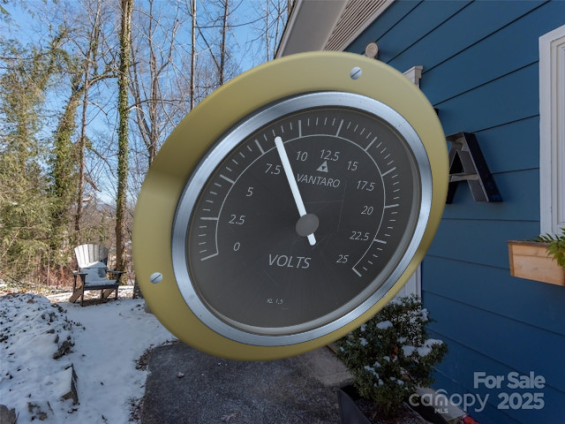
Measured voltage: 8.5 V
